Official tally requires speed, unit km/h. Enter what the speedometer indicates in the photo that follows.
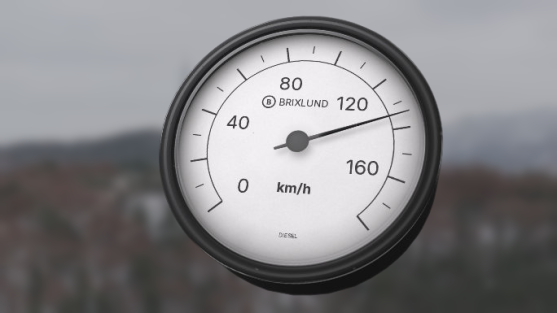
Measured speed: 135 km/h
